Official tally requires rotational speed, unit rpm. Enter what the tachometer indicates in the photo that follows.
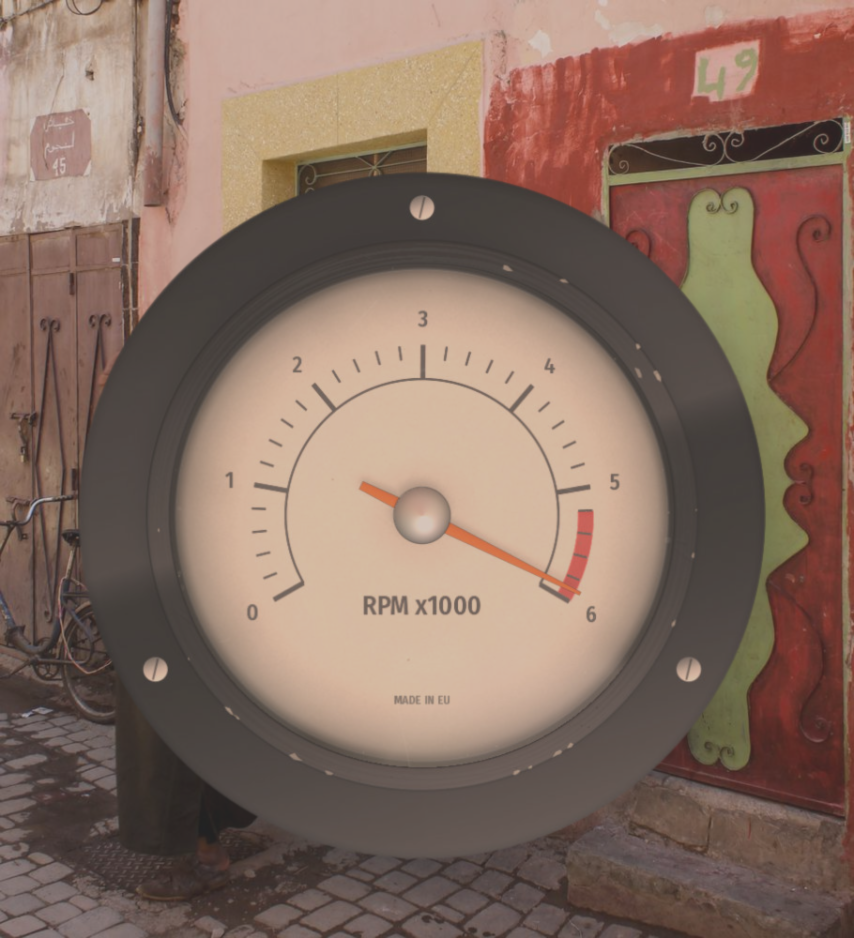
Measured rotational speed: 5900 rpm
